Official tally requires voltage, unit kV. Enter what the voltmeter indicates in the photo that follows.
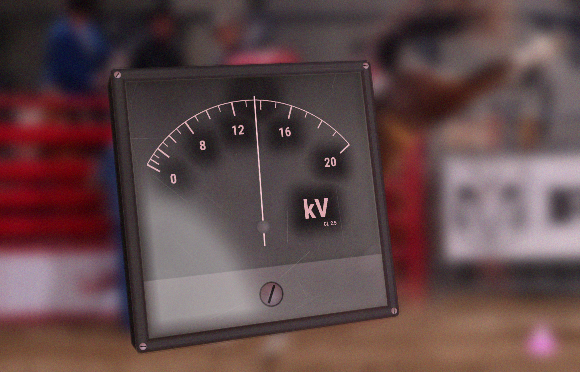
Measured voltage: 13.5 kV
